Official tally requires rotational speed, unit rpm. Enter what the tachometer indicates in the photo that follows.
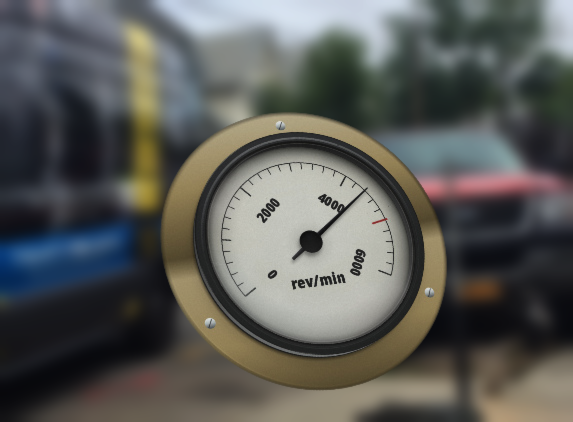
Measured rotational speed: 4400 rpm
